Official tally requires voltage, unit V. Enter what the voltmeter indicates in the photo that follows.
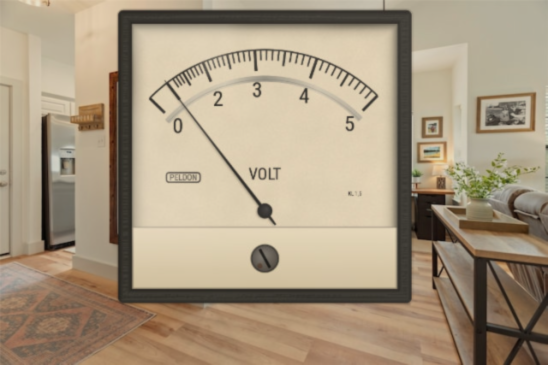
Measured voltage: 1 V
